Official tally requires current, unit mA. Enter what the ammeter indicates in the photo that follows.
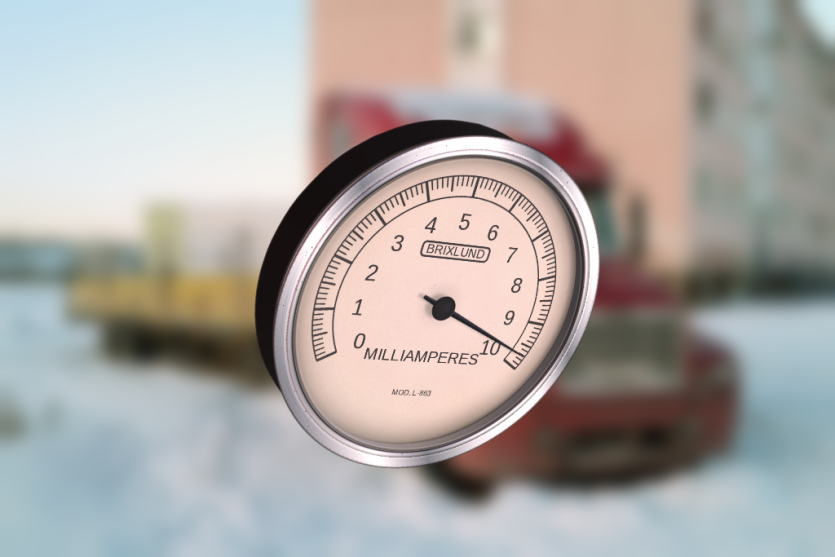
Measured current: 9.7 mA
